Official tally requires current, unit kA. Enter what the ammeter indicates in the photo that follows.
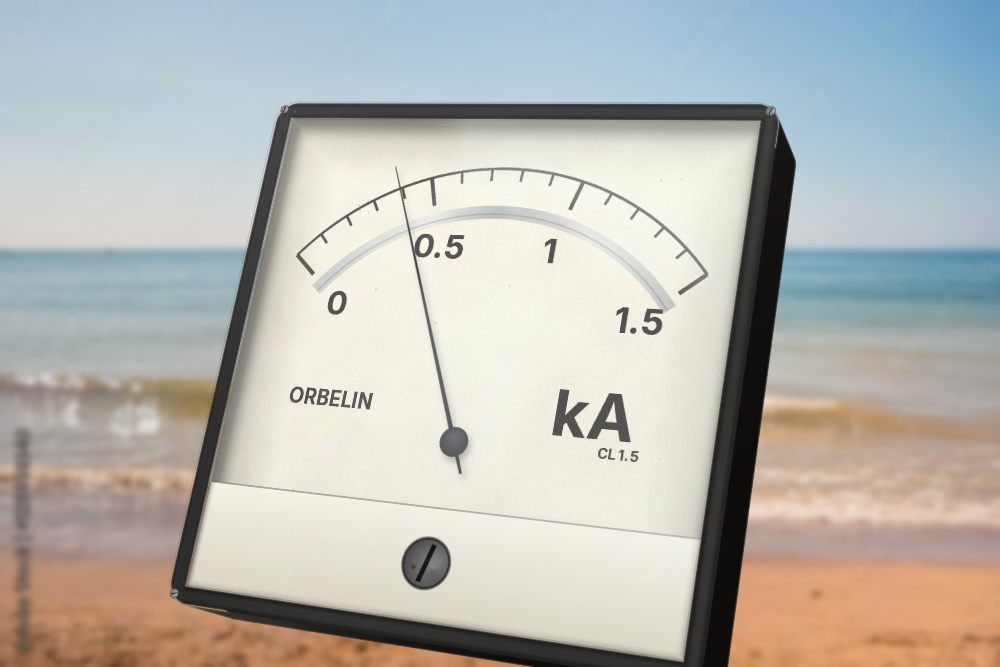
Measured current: 0.4 kA
